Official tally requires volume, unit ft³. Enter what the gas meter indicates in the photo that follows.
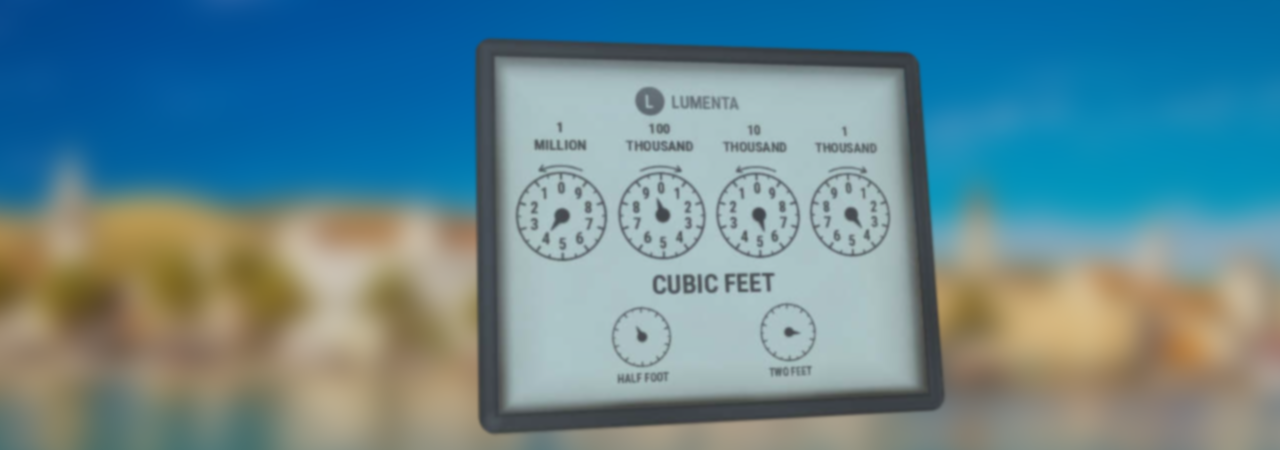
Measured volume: 395400 ft³
